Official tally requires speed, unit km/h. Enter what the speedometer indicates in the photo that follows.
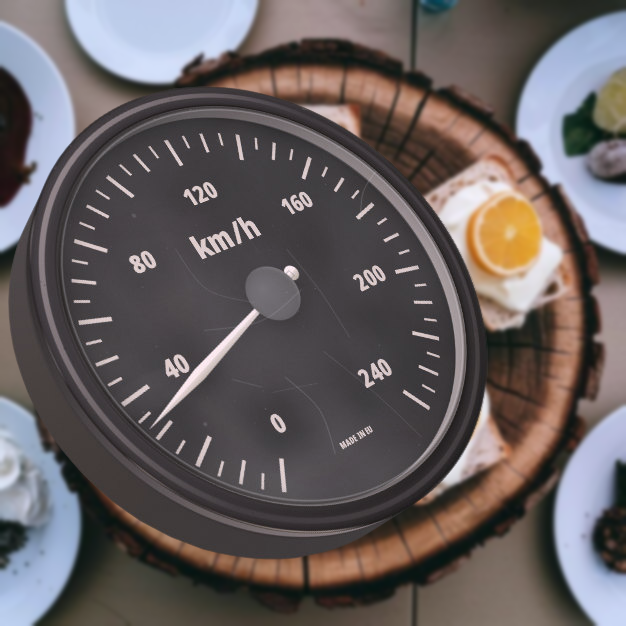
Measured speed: 32.5 km/h
